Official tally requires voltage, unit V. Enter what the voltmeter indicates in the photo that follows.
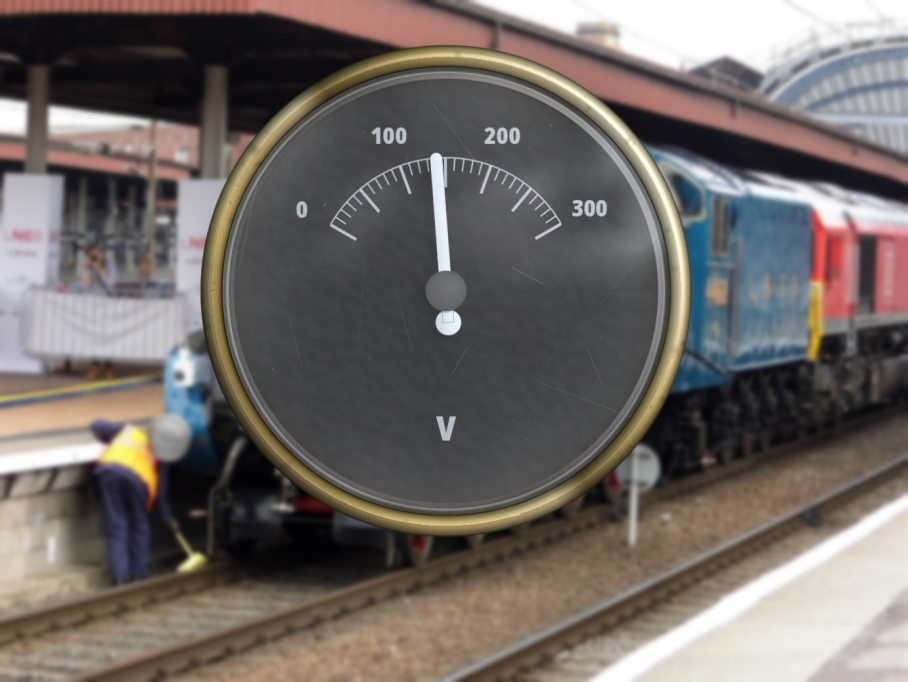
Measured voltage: 140 V
